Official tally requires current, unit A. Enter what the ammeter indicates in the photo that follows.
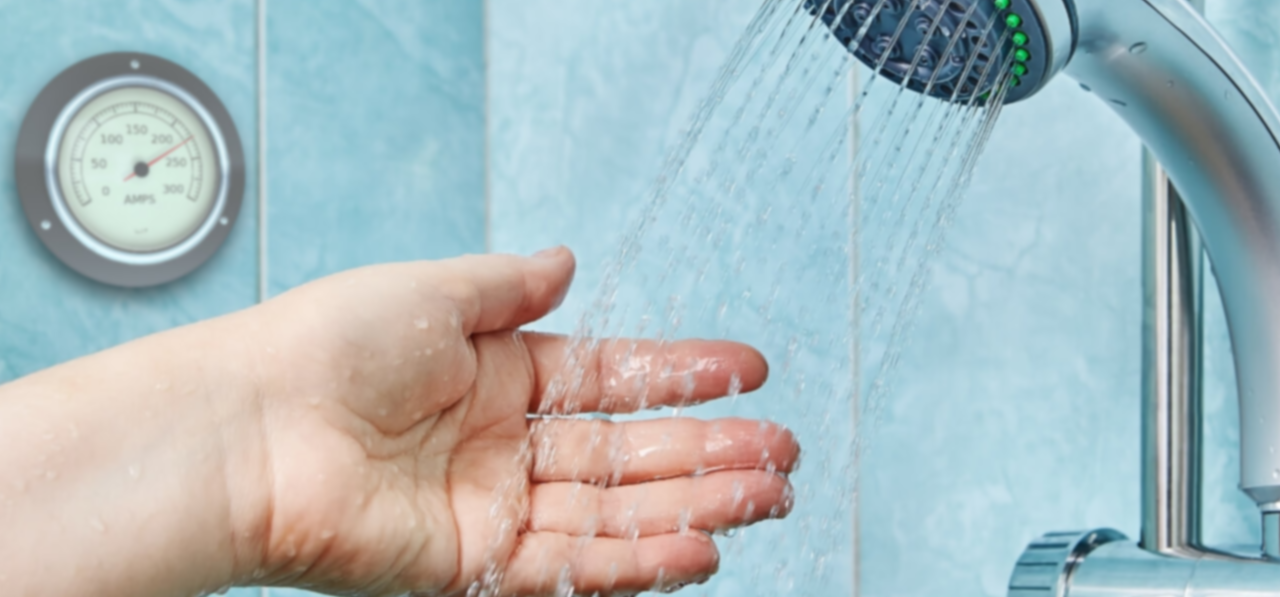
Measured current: 225 A
